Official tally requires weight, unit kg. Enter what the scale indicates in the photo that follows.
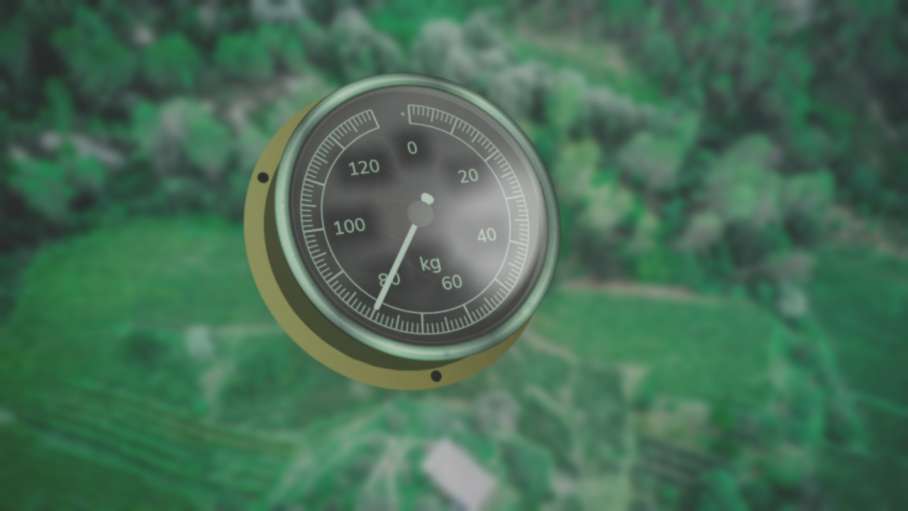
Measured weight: 80 kg
